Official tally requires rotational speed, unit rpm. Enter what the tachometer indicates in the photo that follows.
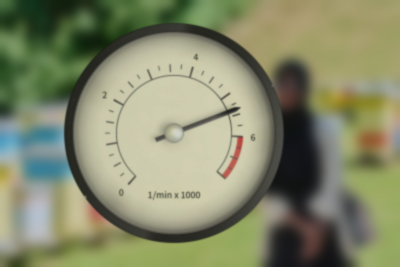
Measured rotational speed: 5375 rpm
